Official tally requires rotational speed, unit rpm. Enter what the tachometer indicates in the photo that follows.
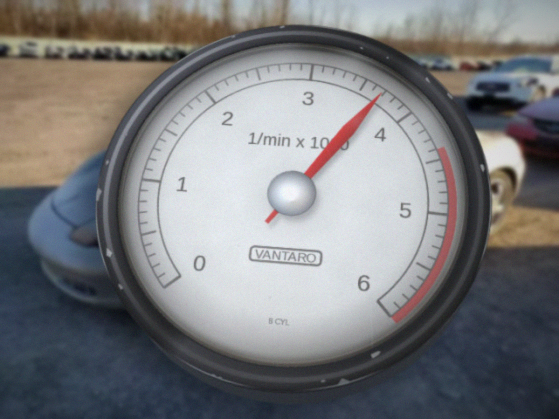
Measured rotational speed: 3700 rpm
